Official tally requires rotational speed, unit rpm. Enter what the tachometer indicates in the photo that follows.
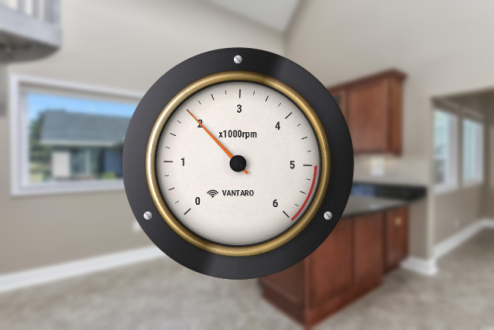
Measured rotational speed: 2000 rpm
